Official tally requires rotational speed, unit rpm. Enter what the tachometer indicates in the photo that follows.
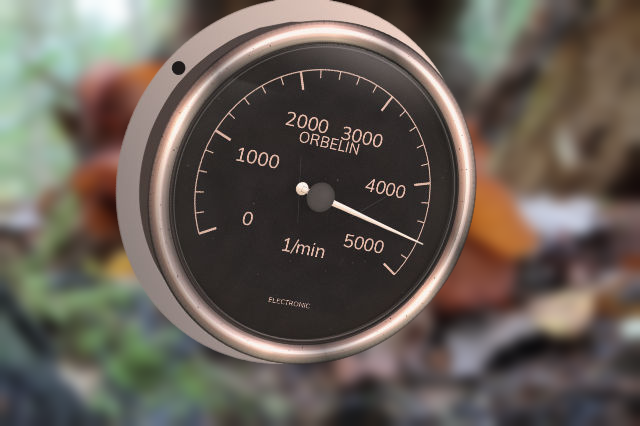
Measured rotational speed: 4600 rpm
